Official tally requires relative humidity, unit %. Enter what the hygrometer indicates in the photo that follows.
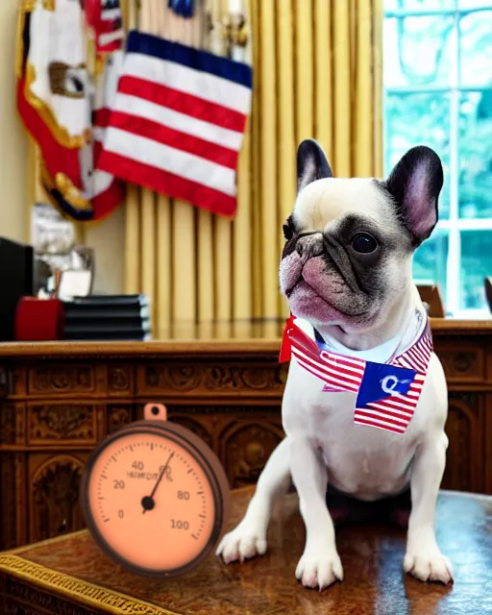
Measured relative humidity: 60 %
